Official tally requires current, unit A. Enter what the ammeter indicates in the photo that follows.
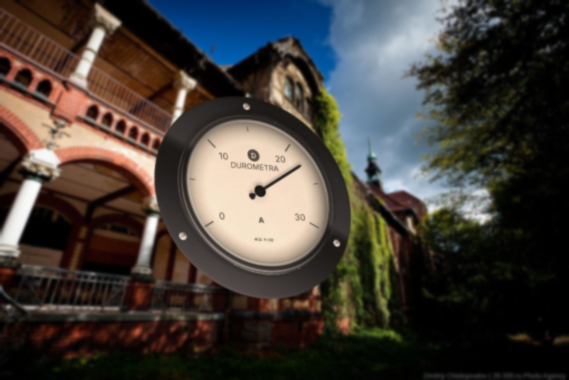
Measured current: 22.5 A
